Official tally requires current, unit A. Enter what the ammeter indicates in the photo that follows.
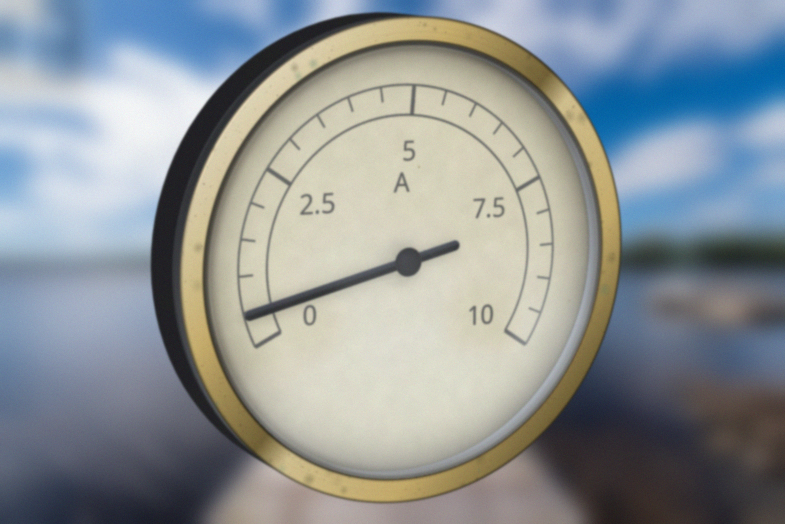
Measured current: 0.5 A
